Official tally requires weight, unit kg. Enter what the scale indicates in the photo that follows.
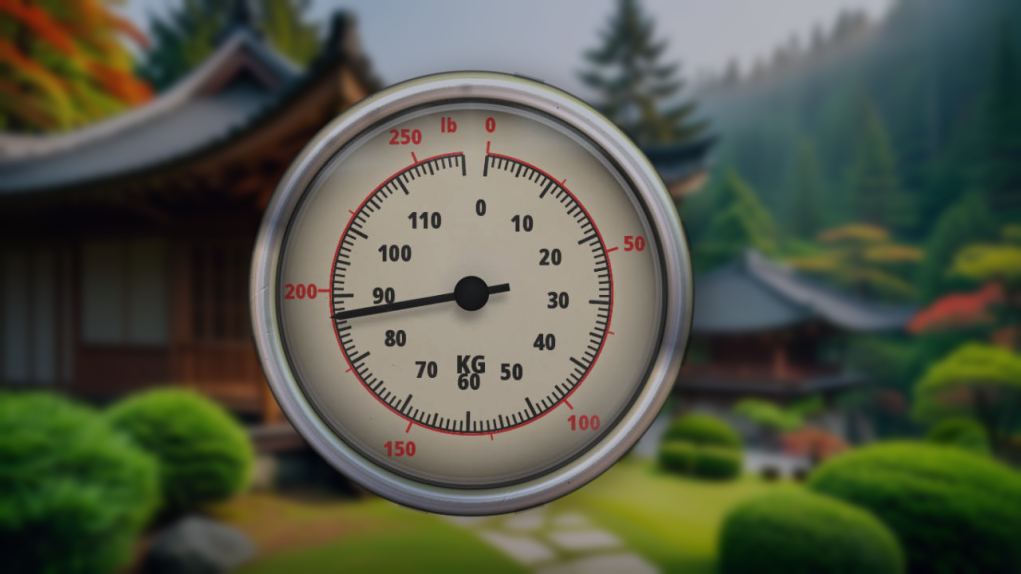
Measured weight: 87 kg
